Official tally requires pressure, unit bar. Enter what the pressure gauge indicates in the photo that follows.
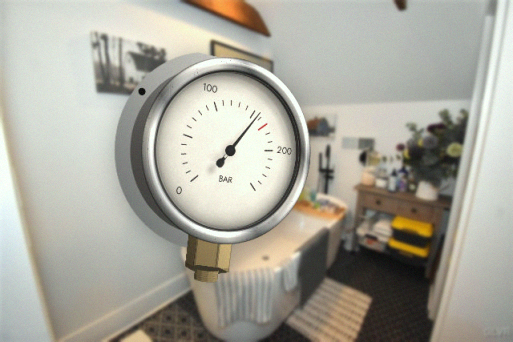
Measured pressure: 155 bar
